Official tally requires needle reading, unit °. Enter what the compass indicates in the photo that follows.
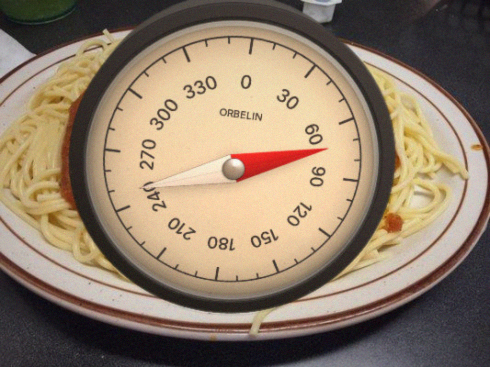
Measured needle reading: 70 °
